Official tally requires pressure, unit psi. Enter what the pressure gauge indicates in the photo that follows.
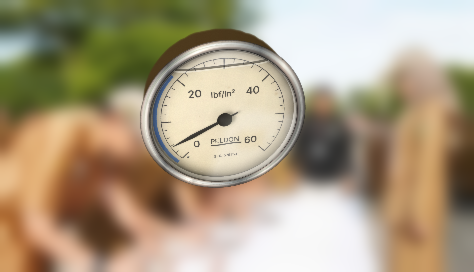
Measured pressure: 4 psi
